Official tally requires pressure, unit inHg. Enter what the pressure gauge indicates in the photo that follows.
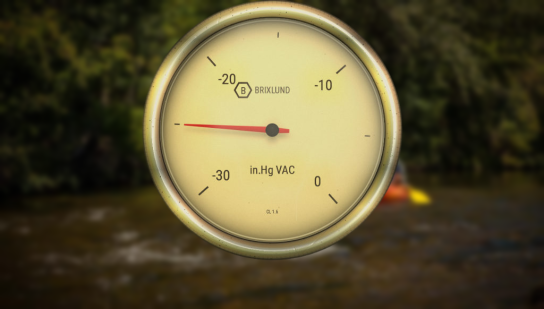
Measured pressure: -25 inHg
